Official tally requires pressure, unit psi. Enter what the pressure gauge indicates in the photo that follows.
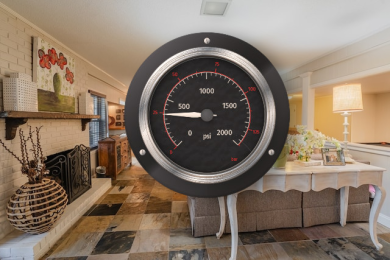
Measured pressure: 350 psi
